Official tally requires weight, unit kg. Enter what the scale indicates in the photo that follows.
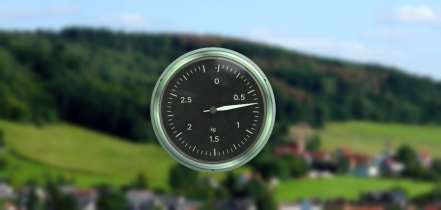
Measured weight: 0.65 kg
